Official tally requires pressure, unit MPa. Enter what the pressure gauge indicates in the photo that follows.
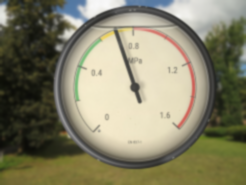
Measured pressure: 0.7 MPa
